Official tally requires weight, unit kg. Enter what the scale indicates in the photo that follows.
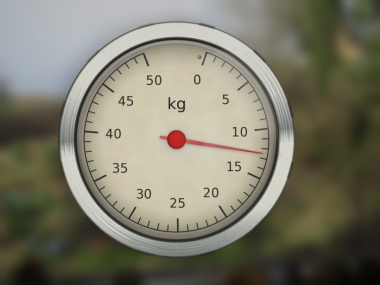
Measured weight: 12.5 kg
